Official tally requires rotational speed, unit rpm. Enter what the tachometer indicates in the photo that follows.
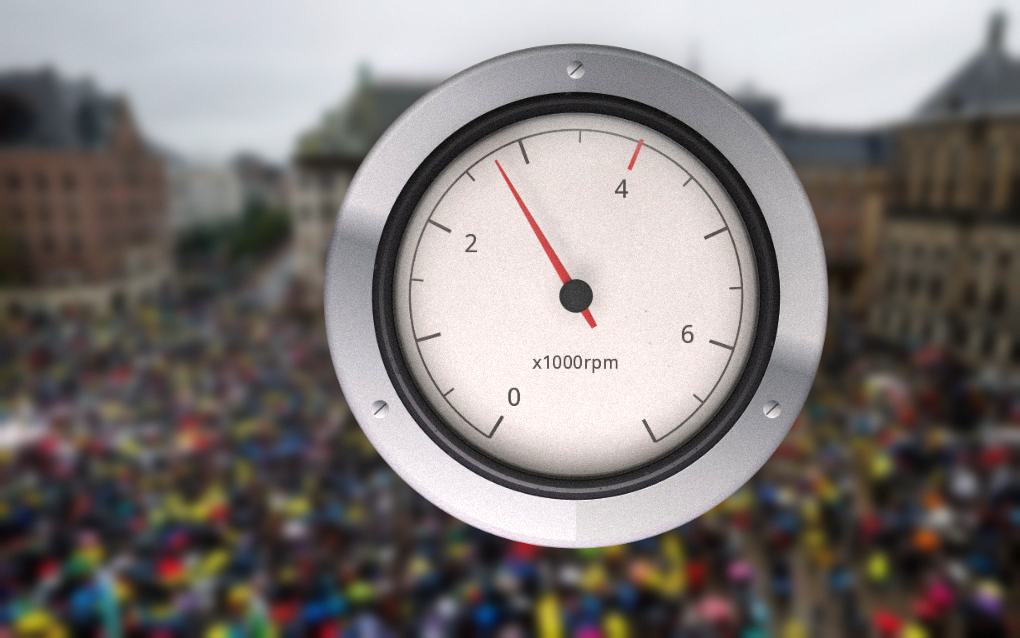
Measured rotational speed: 2750 rpm
